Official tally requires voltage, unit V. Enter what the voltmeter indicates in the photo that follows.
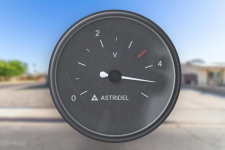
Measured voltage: 4.5 V
